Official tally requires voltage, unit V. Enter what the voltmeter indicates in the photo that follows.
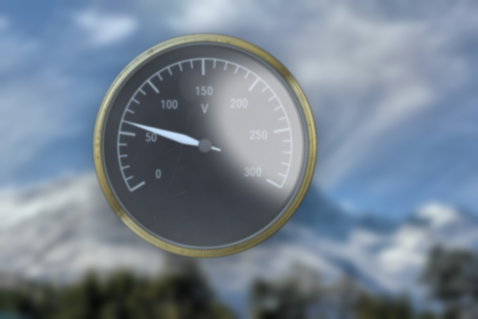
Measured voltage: 60 V
